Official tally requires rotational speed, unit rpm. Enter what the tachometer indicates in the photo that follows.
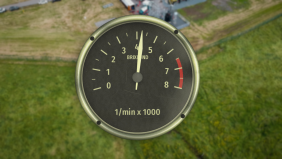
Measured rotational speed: 4250 rpm
